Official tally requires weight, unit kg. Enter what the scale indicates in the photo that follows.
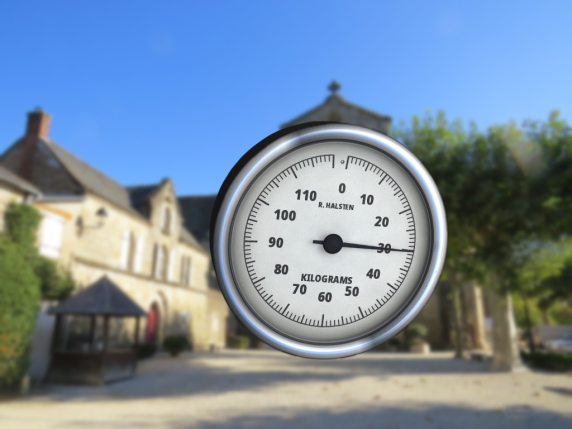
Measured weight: 30 kg
